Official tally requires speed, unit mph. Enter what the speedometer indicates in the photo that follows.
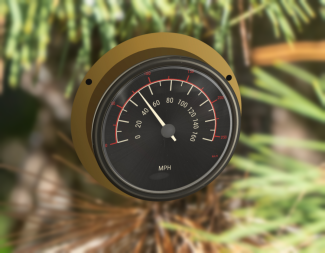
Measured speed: 50 mph
